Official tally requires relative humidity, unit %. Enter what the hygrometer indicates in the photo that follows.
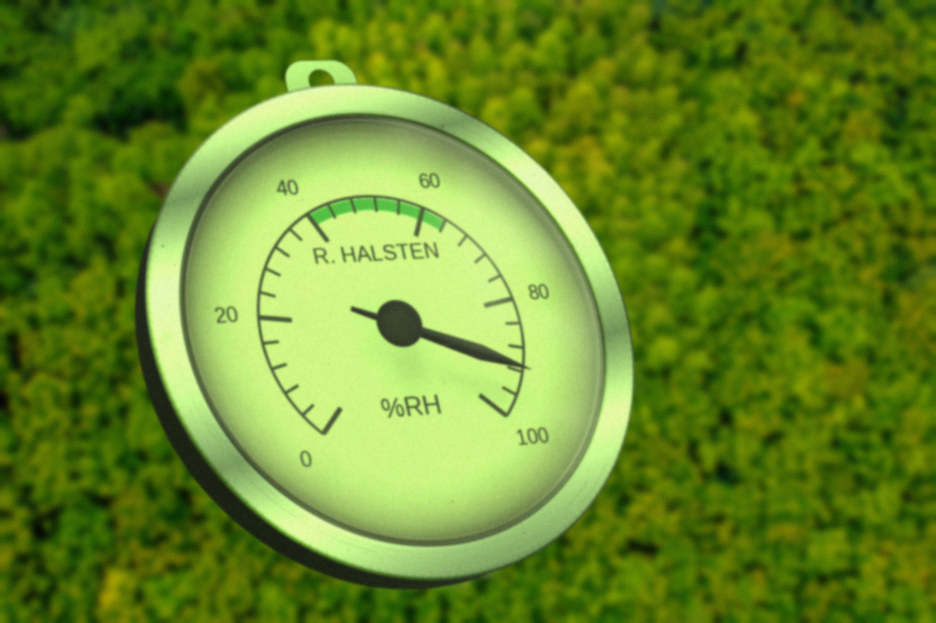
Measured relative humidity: 92 %
